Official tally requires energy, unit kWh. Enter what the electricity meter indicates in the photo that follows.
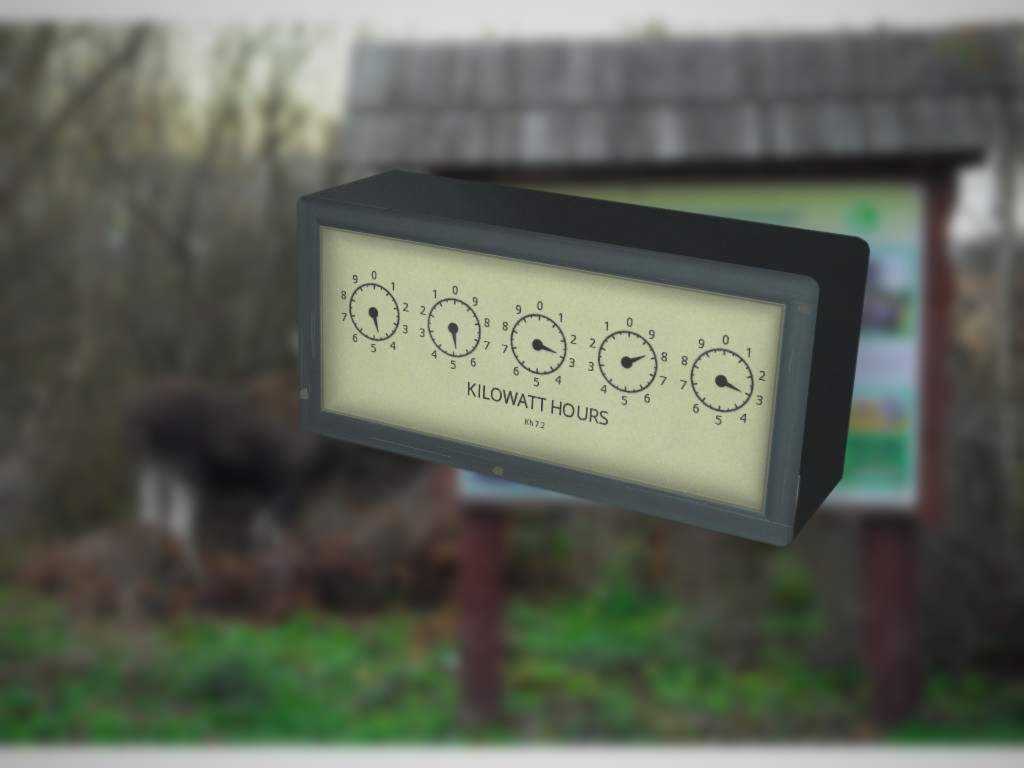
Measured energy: 45283 kWh
